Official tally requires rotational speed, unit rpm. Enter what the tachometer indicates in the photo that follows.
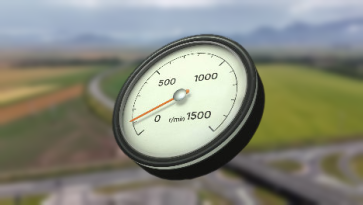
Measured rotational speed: 100 rpm
